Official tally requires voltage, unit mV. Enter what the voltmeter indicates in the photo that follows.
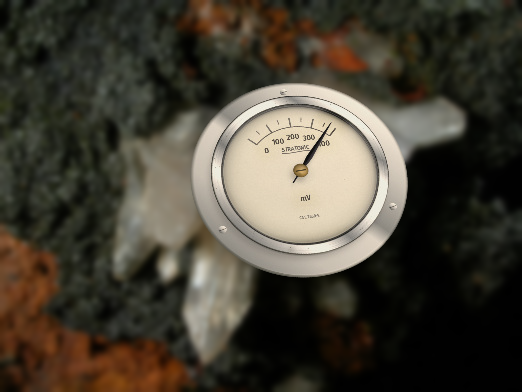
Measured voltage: 375 mV
